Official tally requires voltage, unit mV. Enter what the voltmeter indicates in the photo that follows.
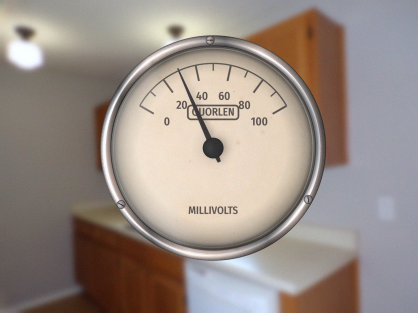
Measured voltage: 30 mV
